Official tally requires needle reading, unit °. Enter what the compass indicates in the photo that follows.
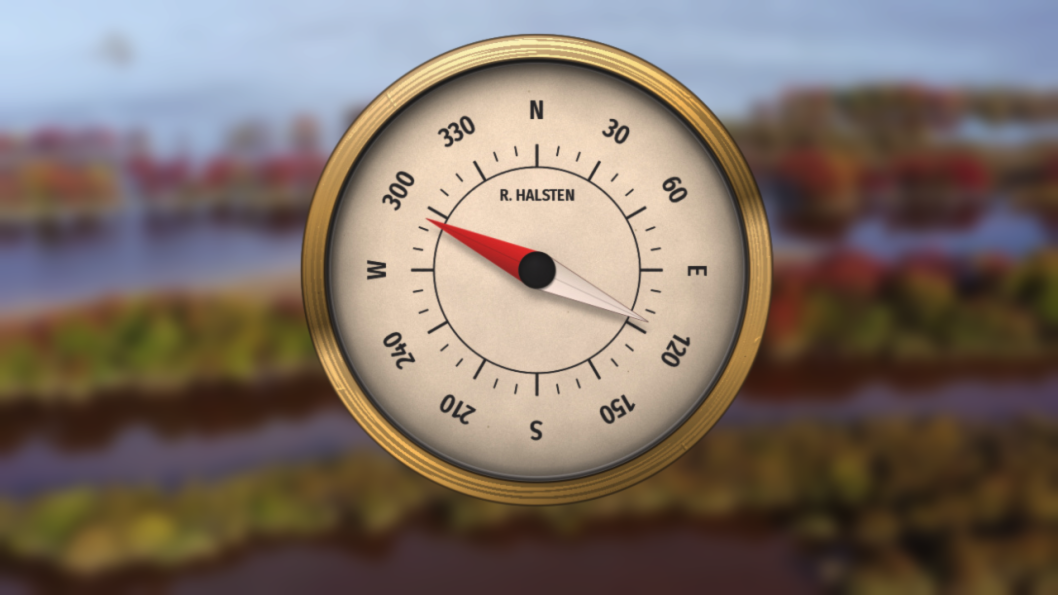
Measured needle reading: 295 °
